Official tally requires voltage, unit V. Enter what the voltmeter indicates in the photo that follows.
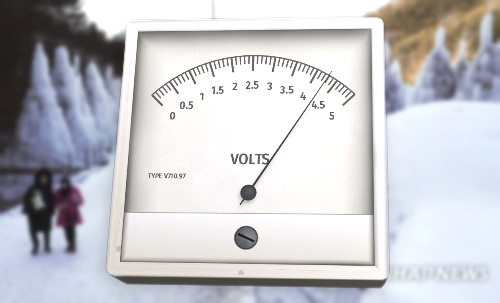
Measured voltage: 4.3 V
